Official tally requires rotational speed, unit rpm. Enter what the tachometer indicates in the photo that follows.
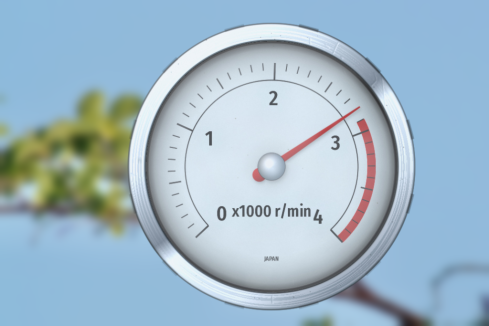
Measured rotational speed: 2800 rpm
